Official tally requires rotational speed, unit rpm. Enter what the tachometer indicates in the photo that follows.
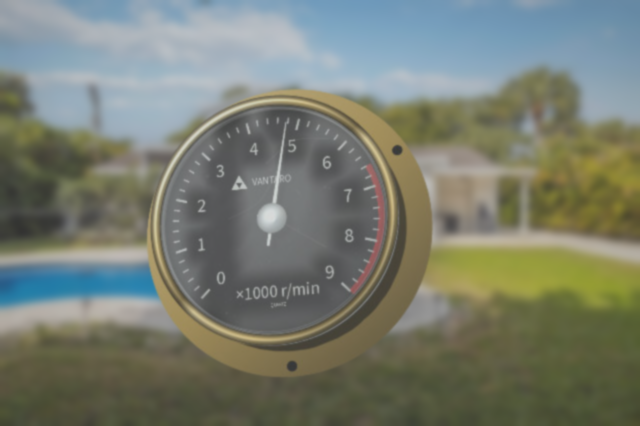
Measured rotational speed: 4800 rpm
